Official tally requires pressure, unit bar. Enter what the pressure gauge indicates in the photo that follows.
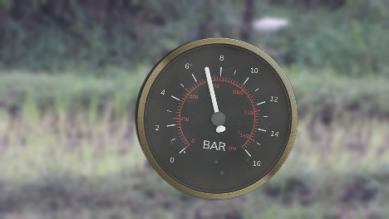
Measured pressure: 7 bar
